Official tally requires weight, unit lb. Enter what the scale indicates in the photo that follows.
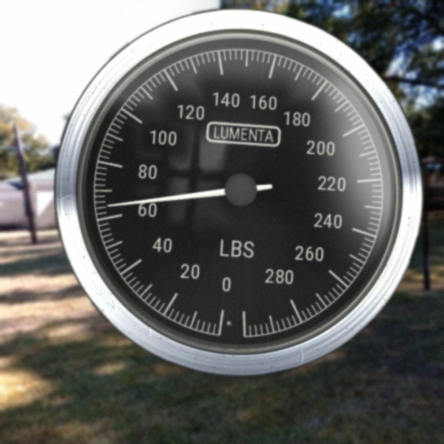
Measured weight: 64 lb
